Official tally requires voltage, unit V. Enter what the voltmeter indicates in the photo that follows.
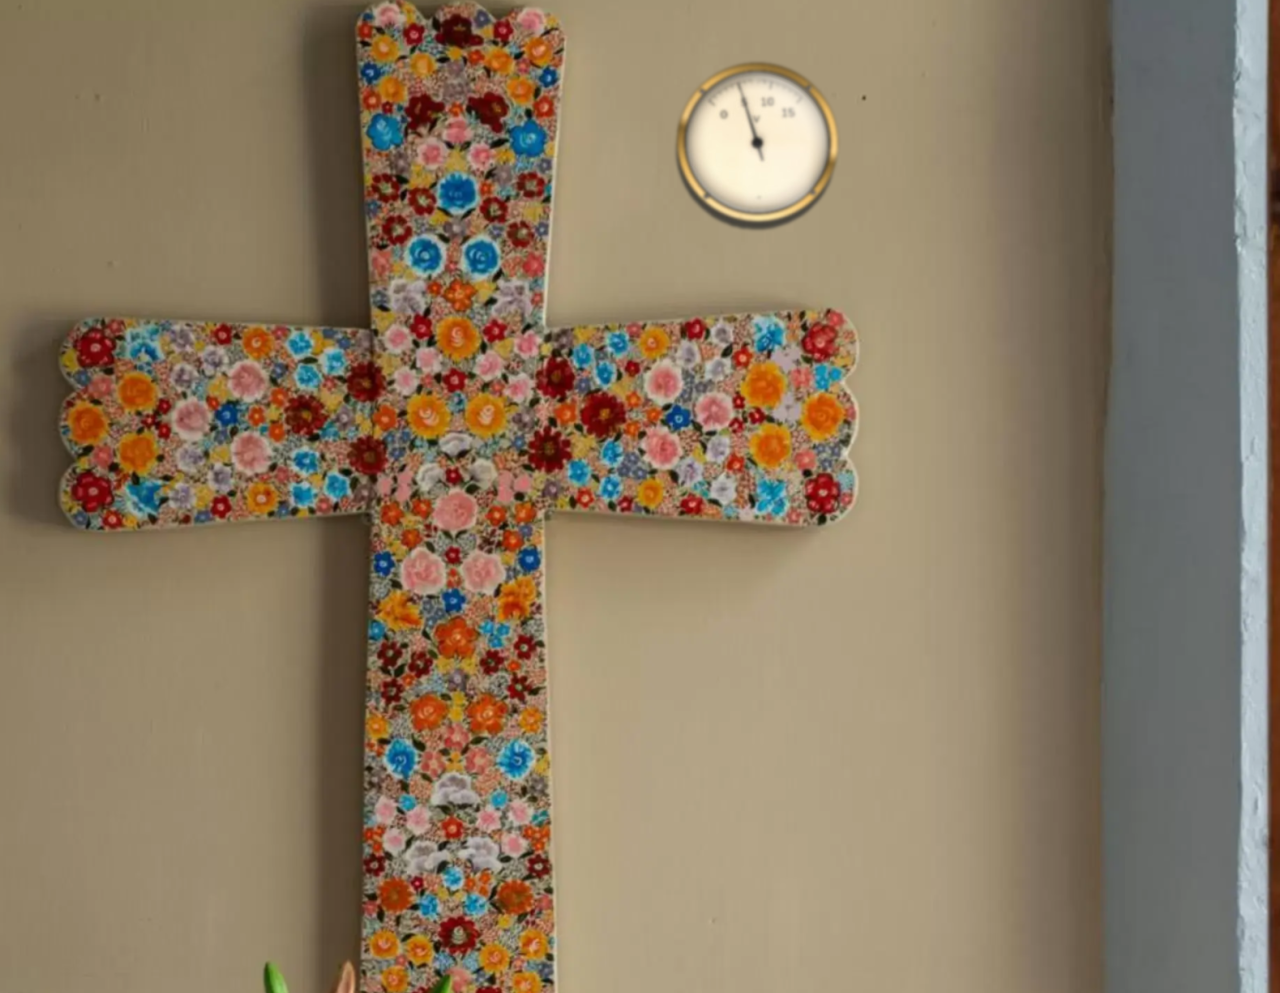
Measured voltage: 5 V
